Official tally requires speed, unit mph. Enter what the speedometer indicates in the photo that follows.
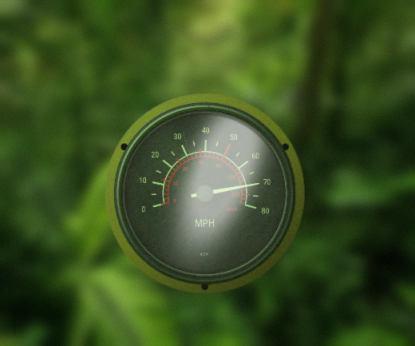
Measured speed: 70 mph
